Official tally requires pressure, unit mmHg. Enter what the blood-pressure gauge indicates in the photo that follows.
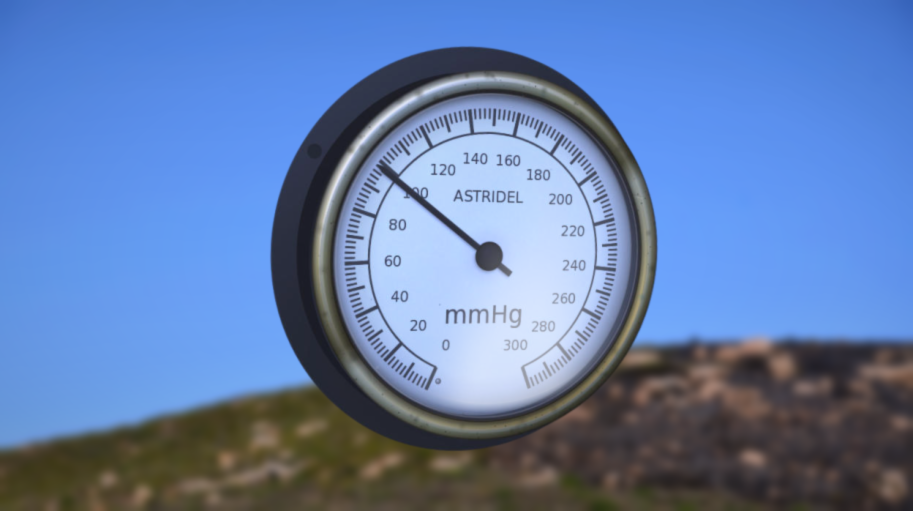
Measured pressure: 98 mmHg
